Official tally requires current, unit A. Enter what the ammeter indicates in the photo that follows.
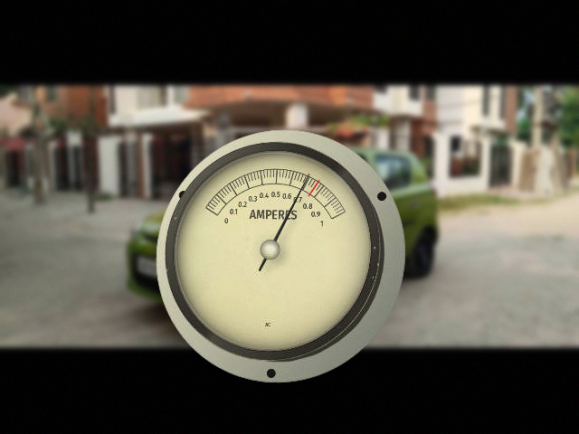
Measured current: 0.7 A
